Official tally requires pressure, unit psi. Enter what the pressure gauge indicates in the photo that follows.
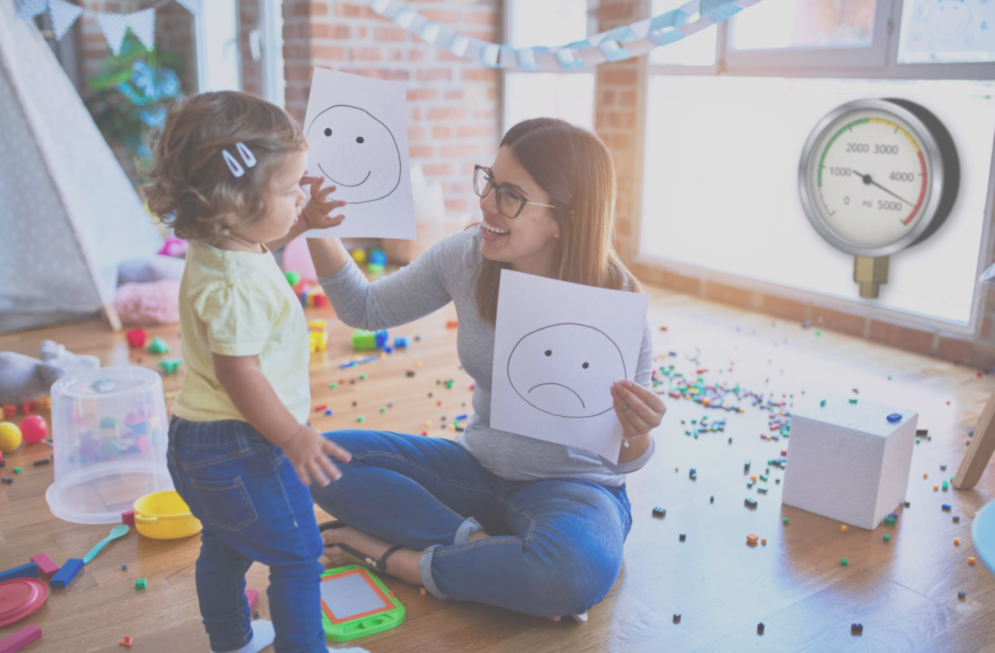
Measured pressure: 4600 psi
